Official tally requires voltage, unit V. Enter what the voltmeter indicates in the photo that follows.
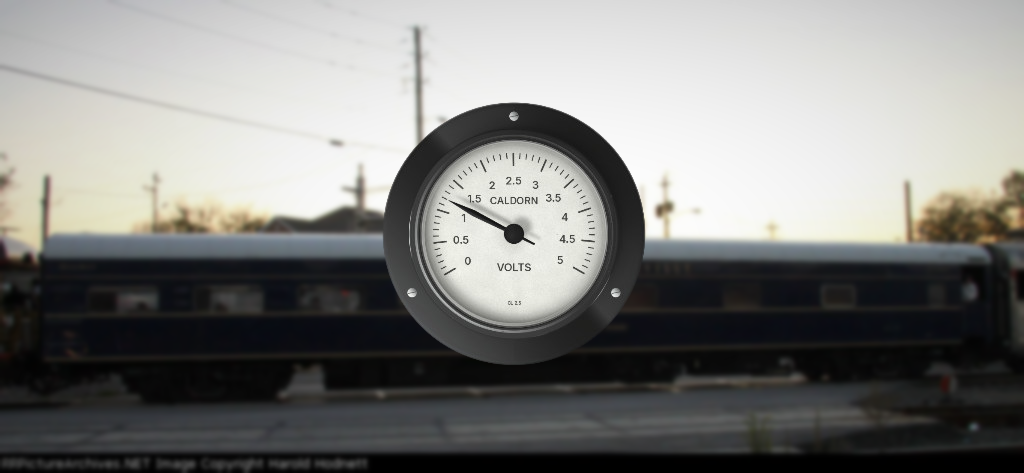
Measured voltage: 1.2 V
